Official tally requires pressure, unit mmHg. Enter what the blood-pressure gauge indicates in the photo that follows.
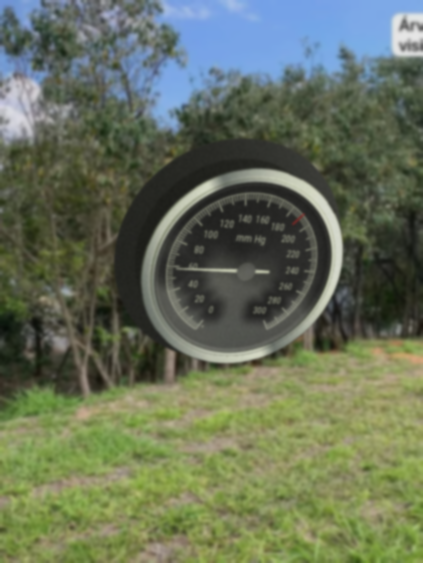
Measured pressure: 60 mmHg
